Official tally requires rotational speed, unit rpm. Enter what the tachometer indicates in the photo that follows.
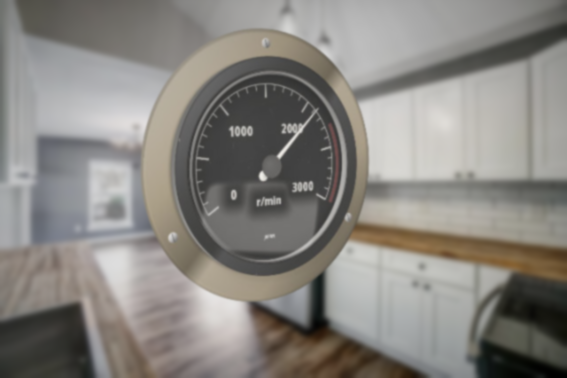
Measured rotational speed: 2100 rpm
